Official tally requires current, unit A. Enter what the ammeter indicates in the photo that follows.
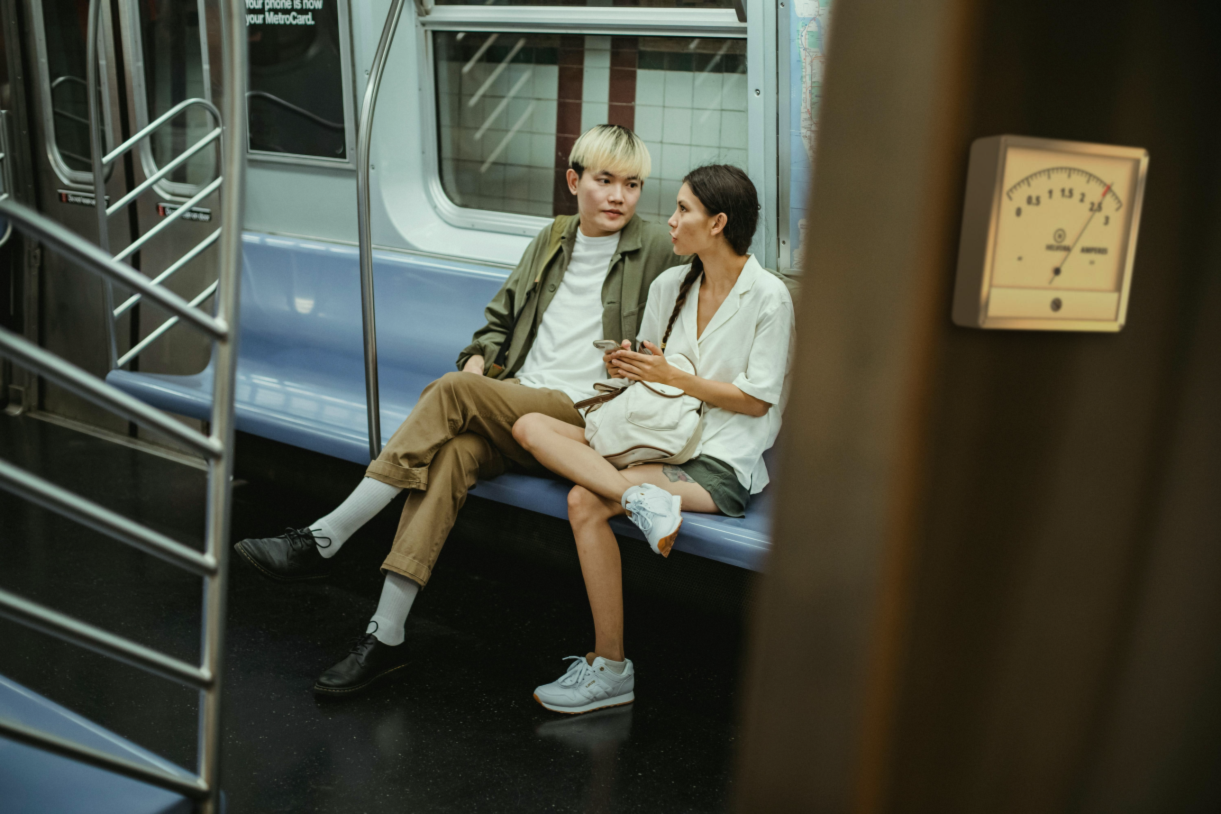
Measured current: 2.5 A
